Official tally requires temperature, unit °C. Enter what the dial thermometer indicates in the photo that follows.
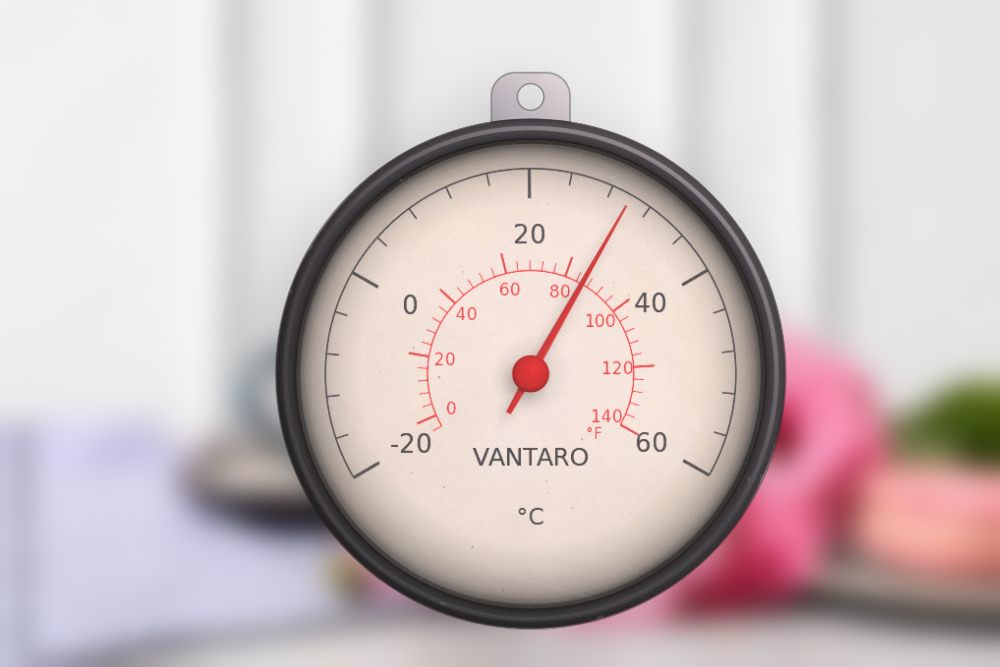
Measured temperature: 30 °C
